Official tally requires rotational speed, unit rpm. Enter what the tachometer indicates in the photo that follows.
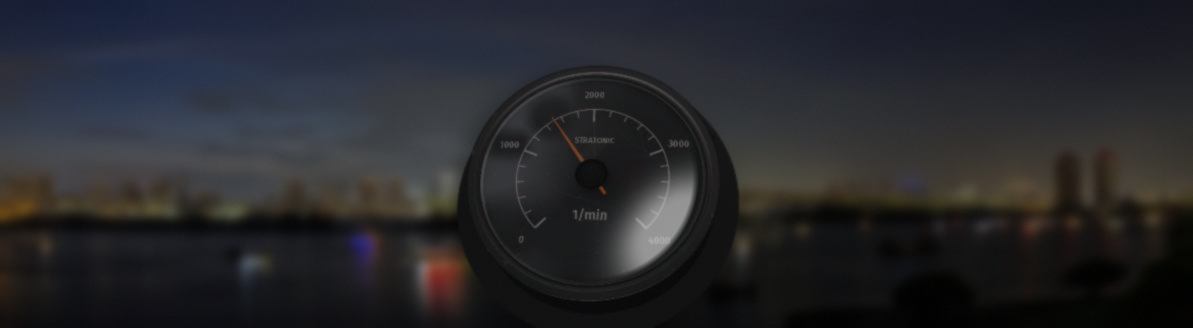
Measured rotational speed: 1500 rpm
